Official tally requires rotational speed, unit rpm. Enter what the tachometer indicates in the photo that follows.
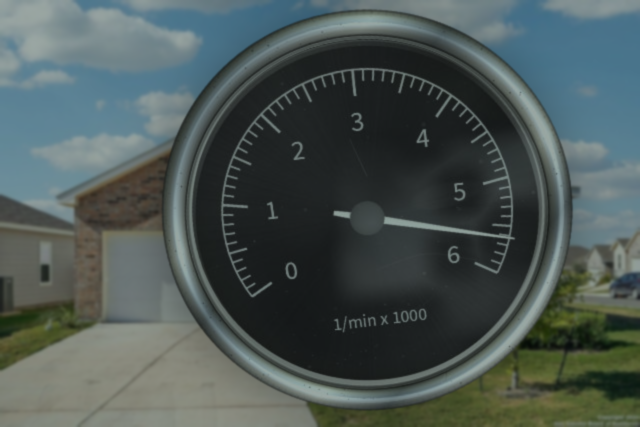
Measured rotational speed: 5600 rpm
